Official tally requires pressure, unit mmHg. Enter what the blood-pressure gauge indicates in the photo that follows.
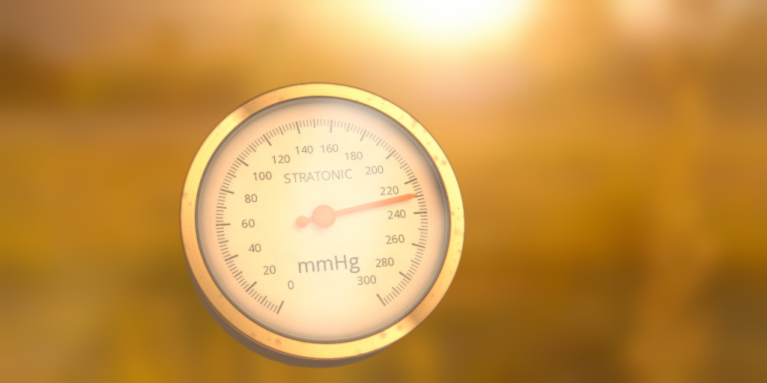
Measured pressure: 230 mmHg
